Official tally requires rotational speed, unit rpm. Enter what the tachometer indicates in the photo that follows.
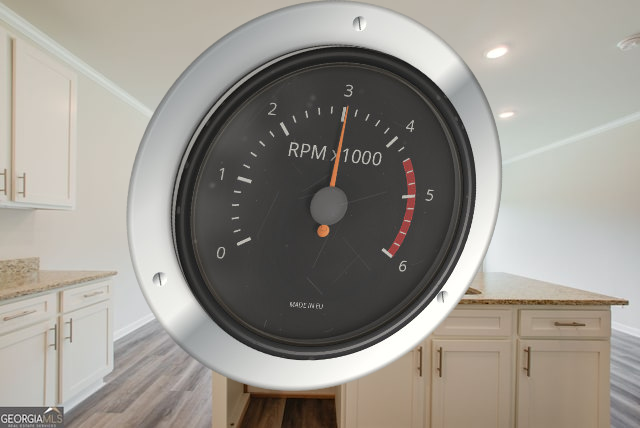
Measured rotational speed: 3000 rpm
